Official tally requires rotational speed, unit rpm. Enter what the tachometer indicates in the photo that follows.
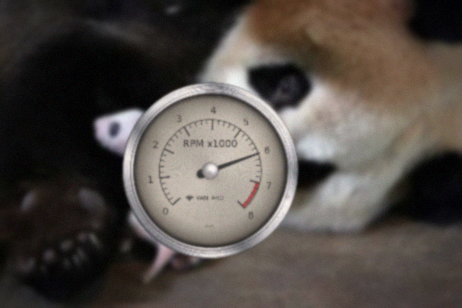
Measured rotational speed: 6000 rpm
